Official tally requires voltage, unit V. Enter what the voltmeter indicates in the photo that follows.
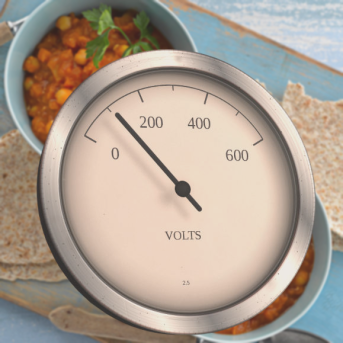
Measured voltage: 100 V
